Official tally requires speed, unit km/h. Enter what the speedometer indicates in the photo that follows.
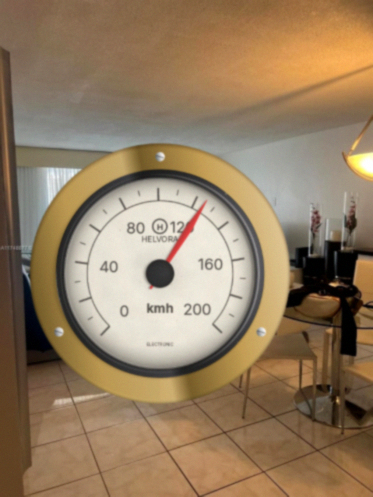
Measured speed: 125 km/h
